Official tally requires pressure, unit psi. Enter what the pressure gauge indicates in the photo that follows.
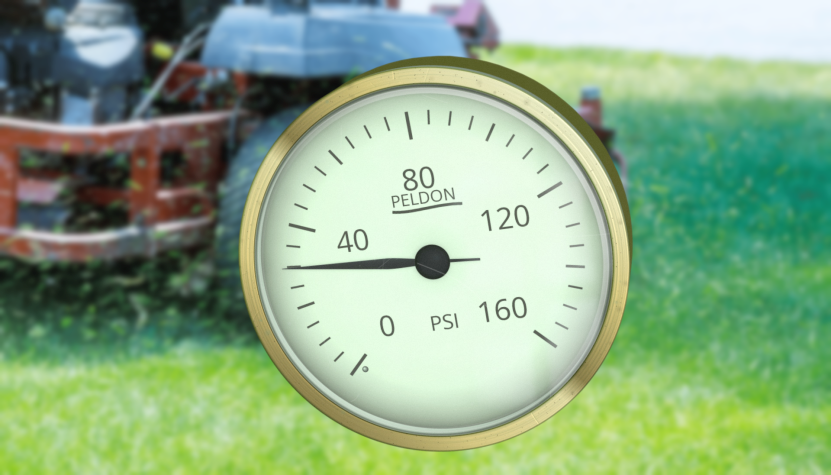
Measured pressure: 30 psi
